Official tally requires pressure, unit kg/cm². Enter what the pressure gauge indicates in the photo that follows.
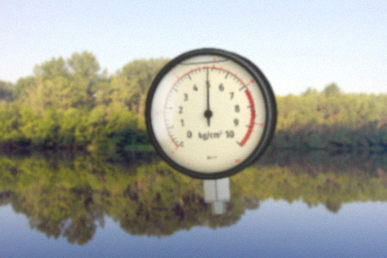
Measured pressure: 5 kg/cm²
